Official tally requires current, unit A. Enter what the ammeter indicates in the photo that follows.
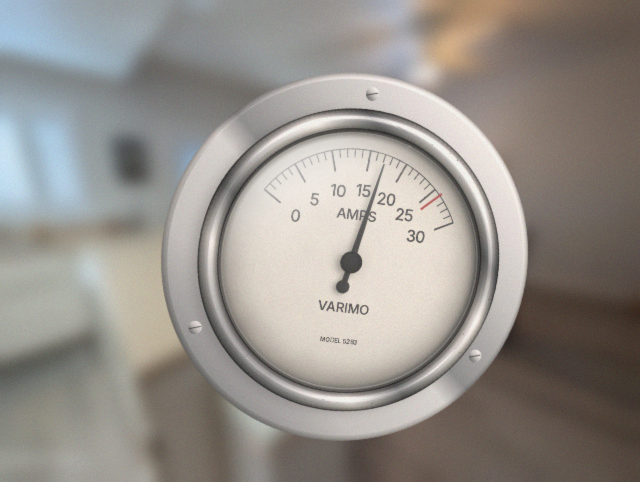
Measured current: 17 A
